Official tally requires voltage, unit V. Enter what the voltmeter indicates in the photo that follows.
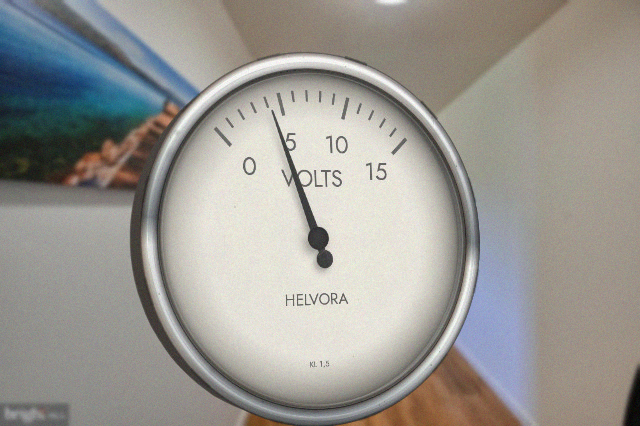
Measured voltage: 4 V
